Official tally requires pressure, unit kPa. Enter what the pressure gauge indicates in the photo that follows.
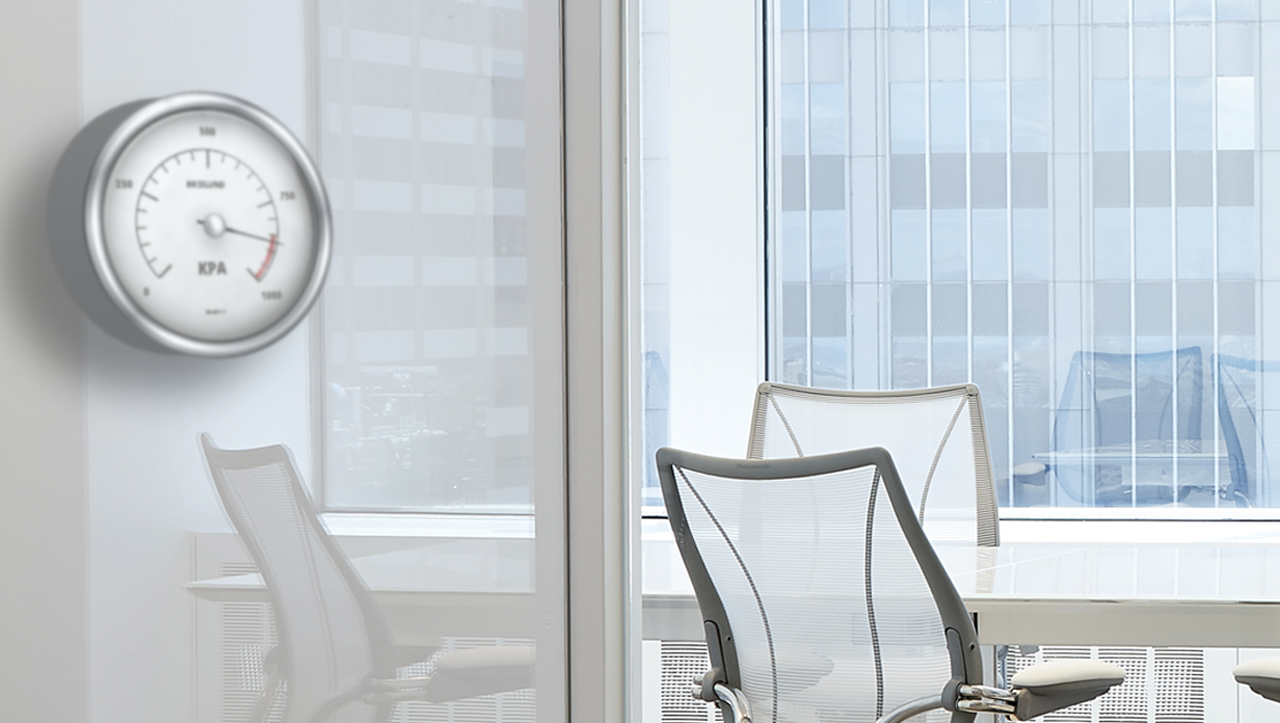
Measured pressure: 875 kPa
